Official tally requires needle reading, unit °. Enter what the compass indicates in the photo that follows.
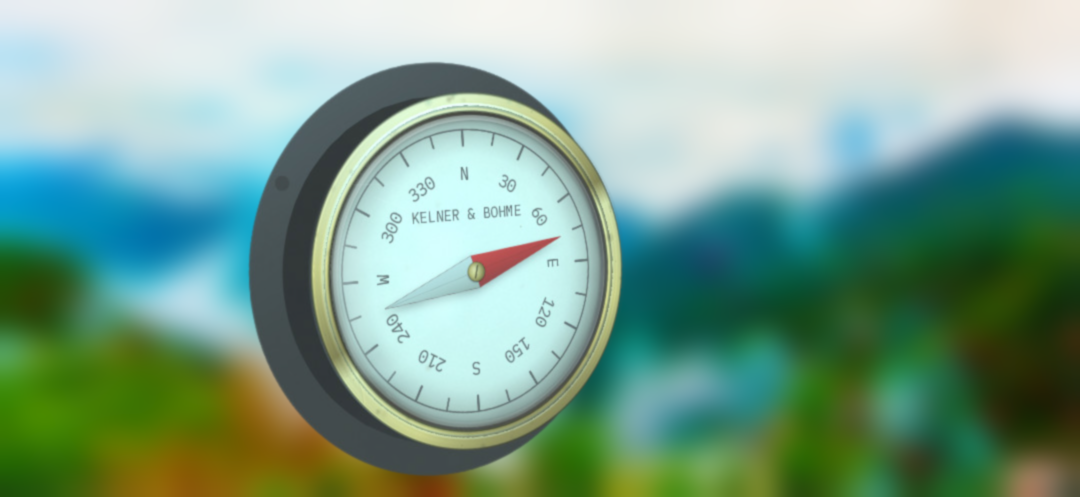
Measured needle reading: 75 °
